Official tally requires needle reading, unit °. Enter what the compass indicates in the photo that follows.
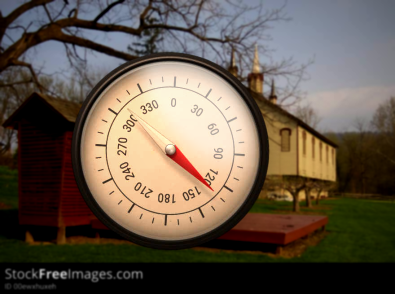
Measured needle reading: 130 °
